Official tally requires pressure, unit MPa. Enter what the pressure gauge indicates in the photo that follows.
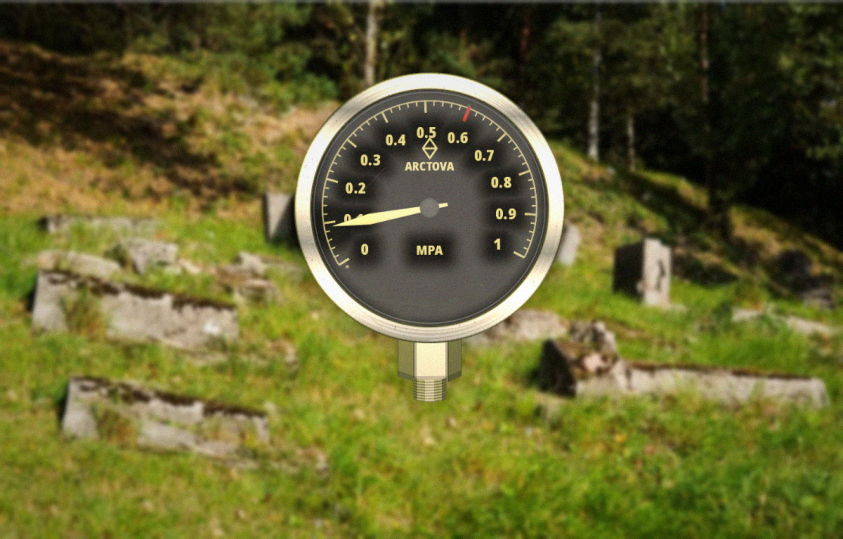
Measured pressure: 0.09 MPa
